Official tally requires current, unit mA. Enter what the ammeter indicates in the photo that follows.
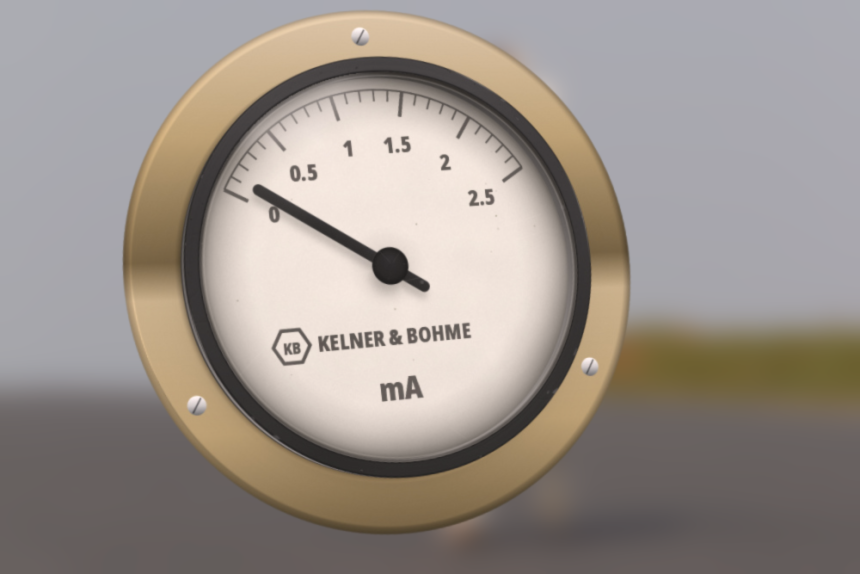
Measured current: 0.1 mA
